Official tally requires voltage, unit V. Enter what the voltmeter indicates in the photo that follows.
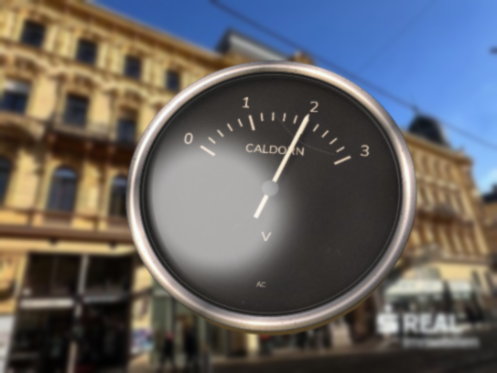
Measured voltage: 2 V
